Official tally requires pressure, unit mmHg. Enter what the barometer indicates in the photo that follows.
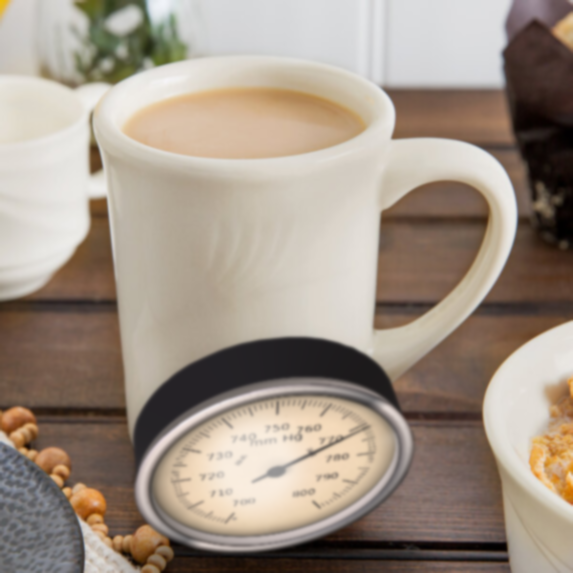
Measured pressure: 770 mmHg
